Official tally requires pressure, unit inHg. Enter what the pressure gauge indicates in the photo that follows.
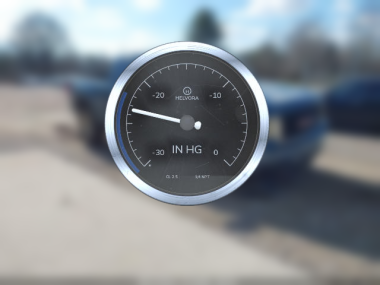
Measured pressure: -23.5 inHg
